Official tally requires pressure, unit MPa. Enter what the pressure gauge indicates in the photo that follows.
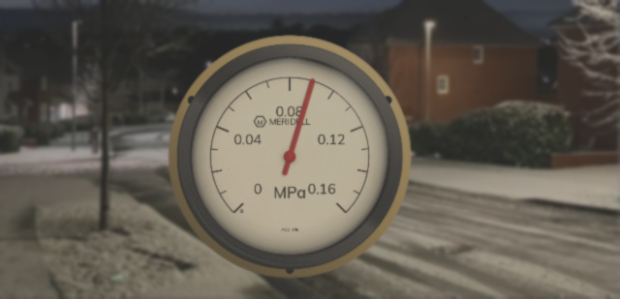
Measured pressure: 0.09 MPa
